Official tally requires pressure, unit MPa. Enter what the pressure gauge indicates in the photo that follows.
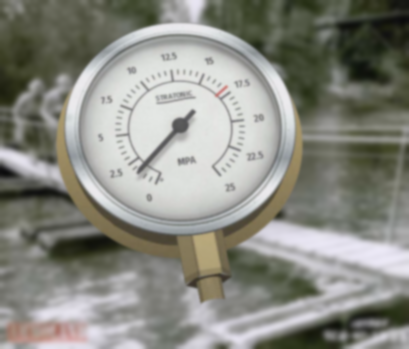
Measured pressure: 1.5 MPa
